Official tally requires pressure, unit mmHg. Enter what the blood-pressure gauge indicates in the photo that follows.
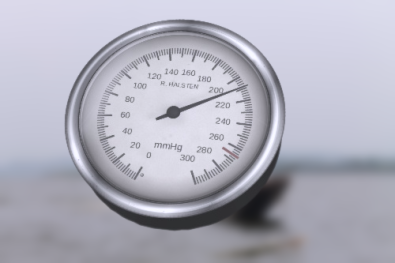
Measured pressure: 210 mmHg
